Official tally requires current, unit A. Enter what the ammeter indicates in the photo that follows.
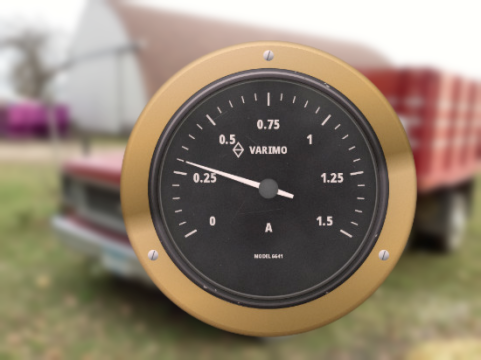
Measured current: 0.3 A
